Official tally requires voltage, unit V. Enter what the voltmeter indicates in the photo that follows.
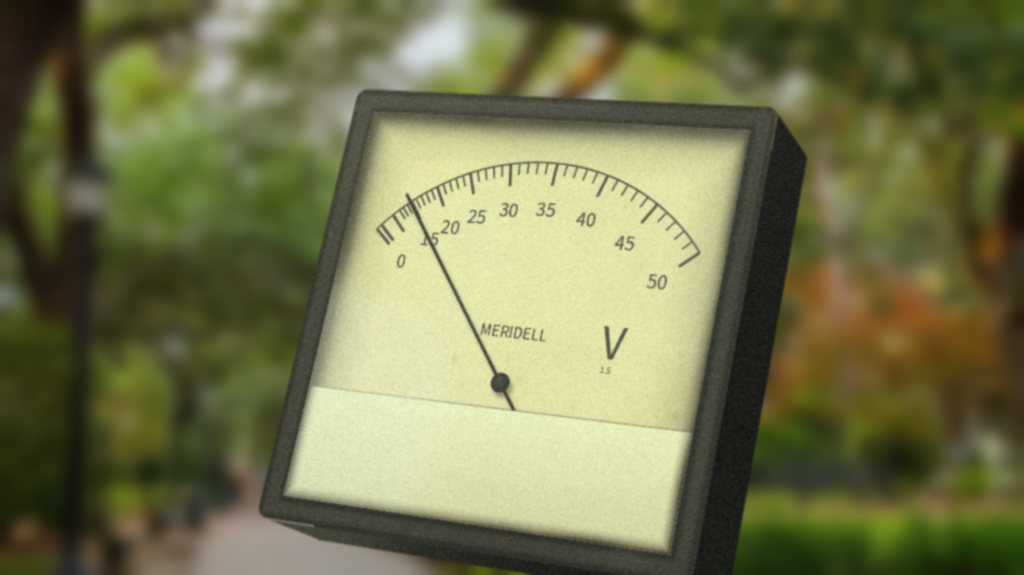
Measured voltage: 15 V
